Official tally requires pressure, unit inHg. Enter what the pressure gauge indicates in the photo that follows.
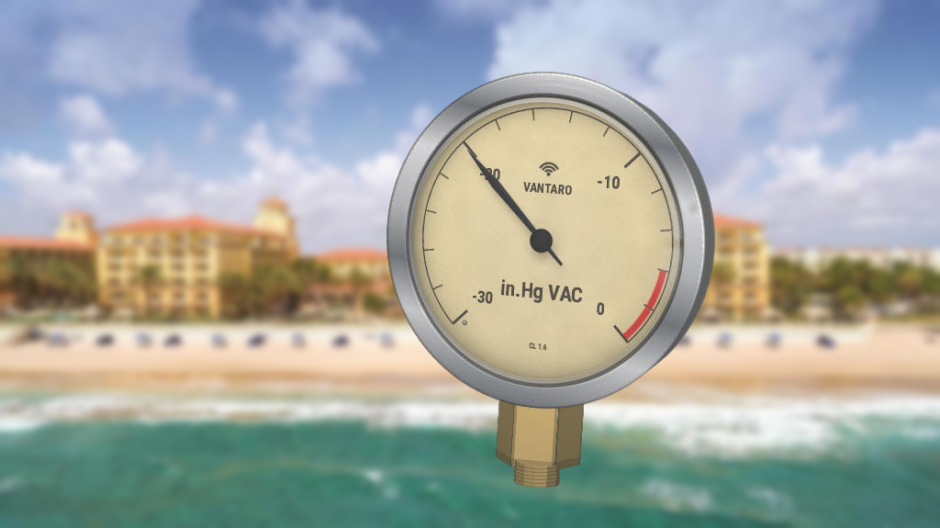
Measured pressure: -20 inHg
